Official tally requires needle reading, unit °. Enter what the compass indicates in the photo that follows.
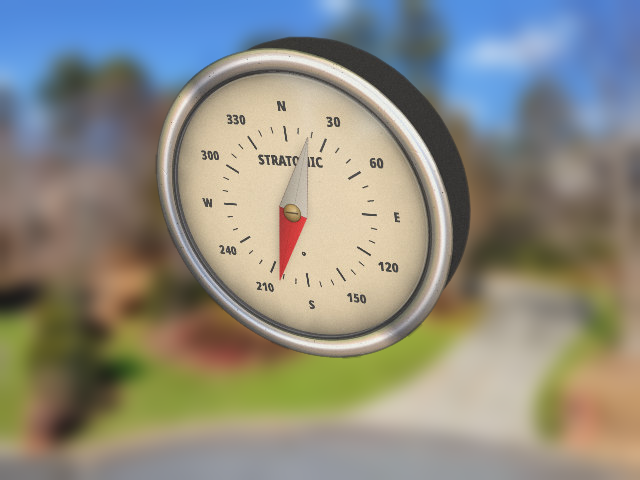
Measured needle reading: 200 °
